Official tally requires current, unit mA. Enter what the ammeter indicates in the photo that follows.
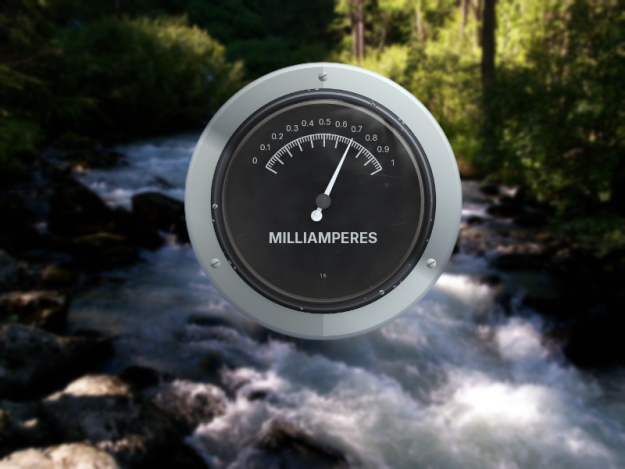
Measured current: 0.7 mA
